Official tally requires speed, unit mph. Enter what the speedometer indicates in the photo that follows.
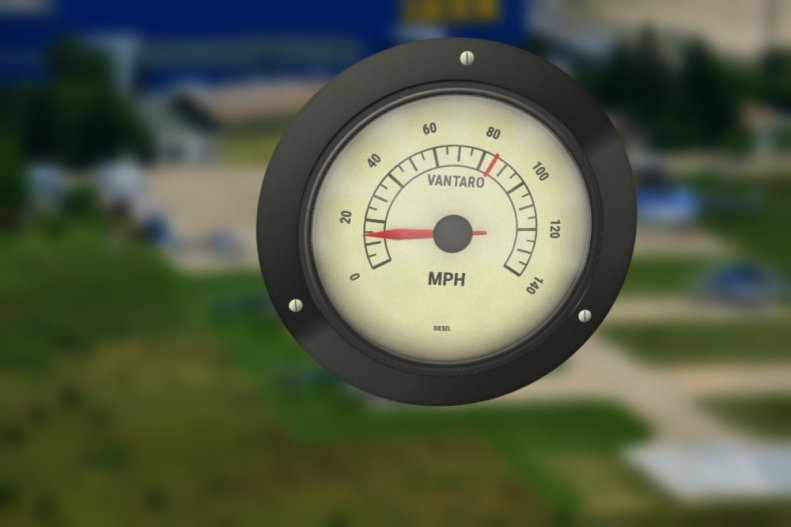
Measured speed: 15 mph
